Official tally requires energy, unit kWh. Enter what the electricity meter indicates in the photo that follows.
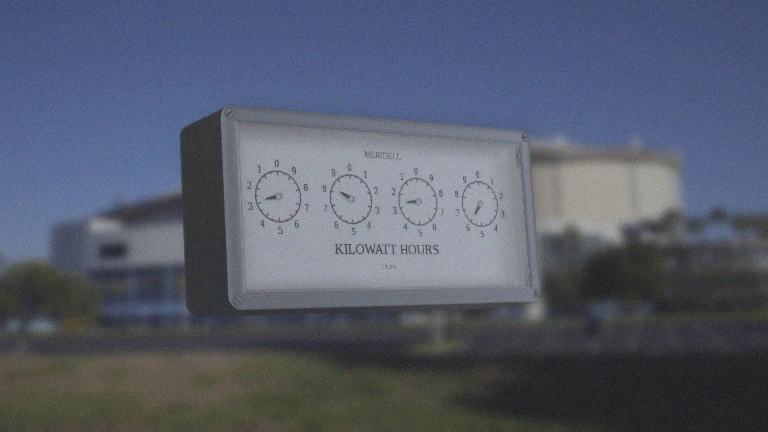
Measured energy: 2826 kWh
